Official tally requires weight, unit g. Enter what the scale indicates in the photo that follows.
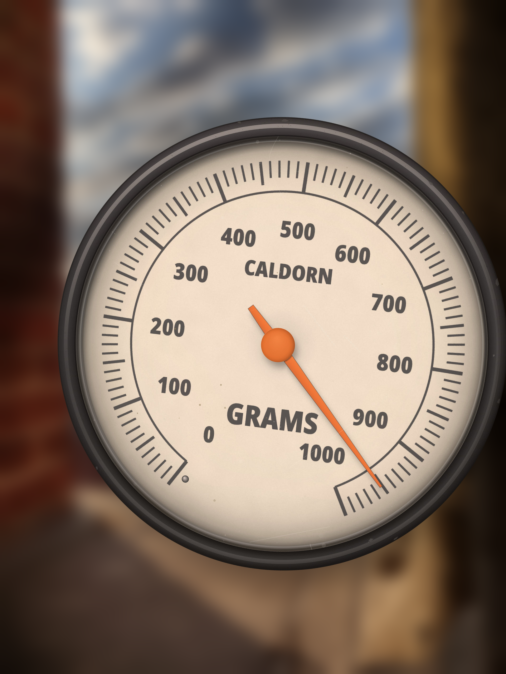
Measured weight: 950 g
